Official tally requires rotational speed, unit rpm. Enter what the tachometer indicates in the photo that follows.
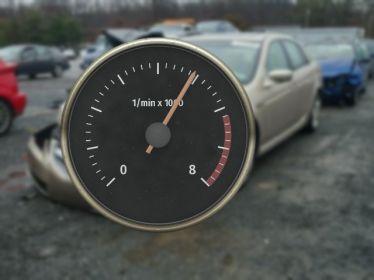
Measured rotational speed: 4900 rpm
